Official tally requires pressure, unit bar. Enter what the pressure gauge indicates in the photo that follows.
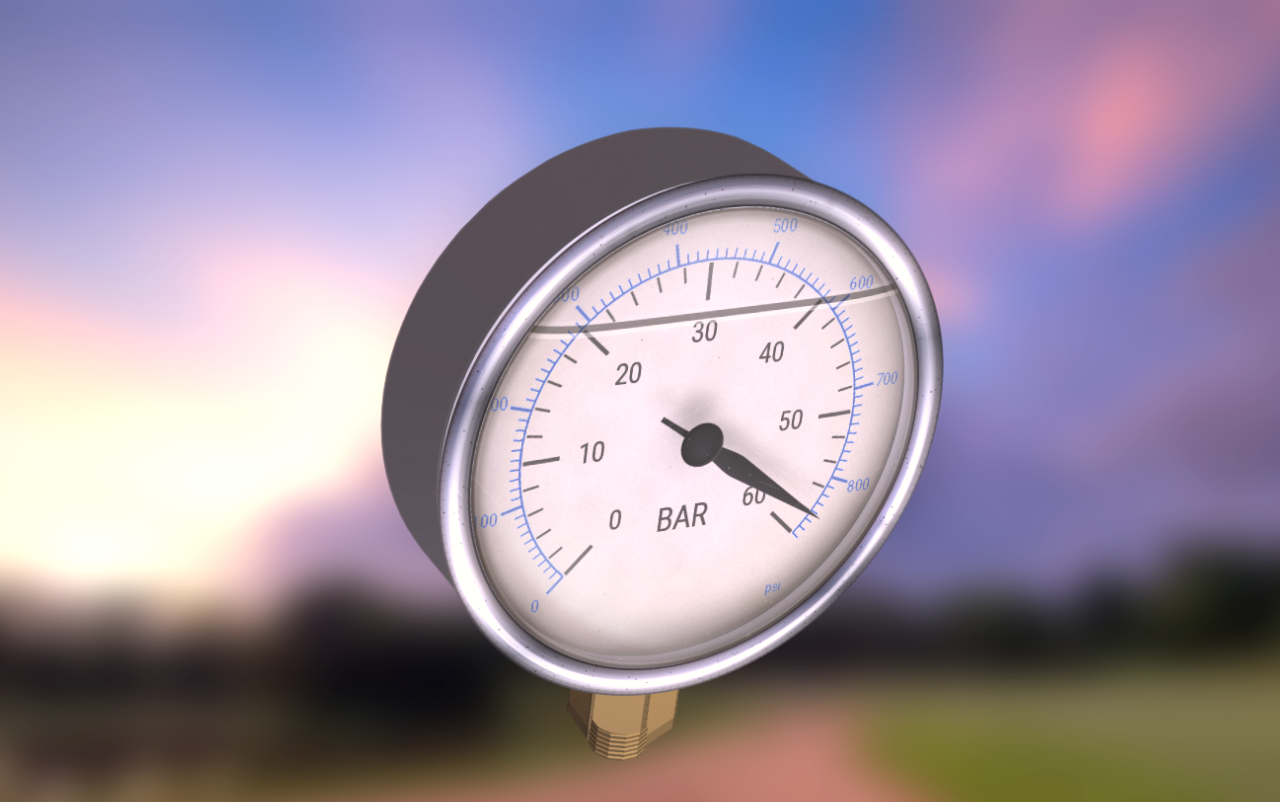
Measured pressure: 58 bar
